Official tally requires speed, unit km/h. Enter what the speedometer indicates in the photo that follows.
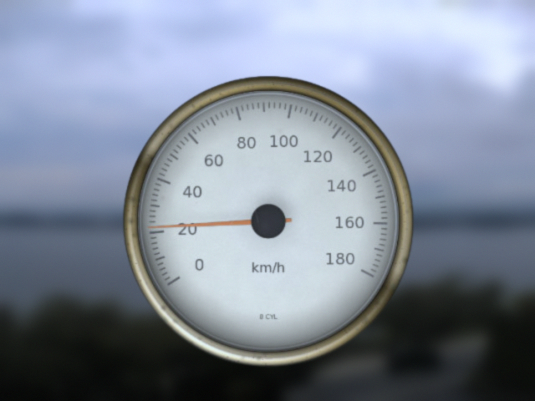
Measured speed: 22 km/h
